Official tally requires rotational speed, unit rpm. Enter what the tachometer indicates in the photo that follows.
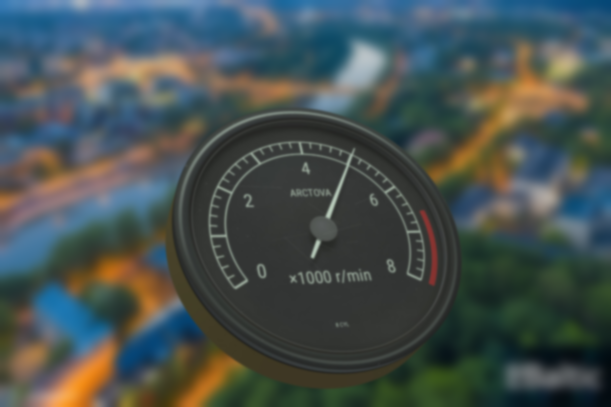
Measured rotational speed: 5000 rpm
